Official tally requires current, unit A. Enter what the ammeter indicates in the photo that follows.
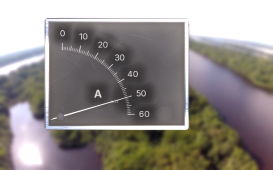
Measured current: 50 A
